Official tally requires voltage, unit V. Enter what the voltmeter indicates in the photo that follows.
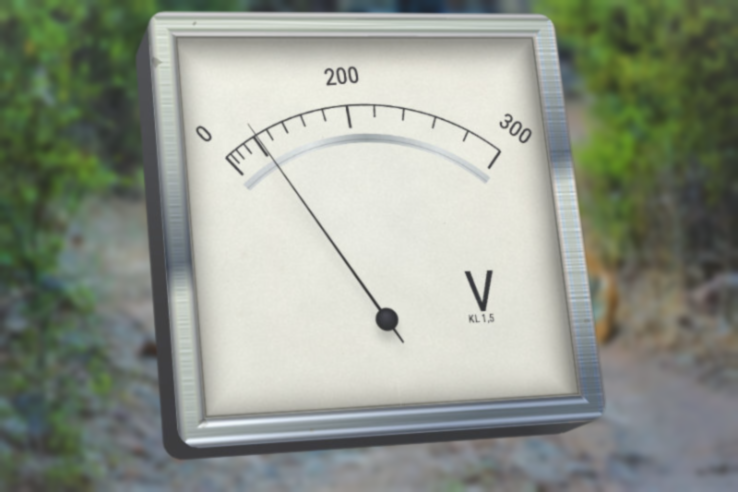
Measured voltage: 100 V
